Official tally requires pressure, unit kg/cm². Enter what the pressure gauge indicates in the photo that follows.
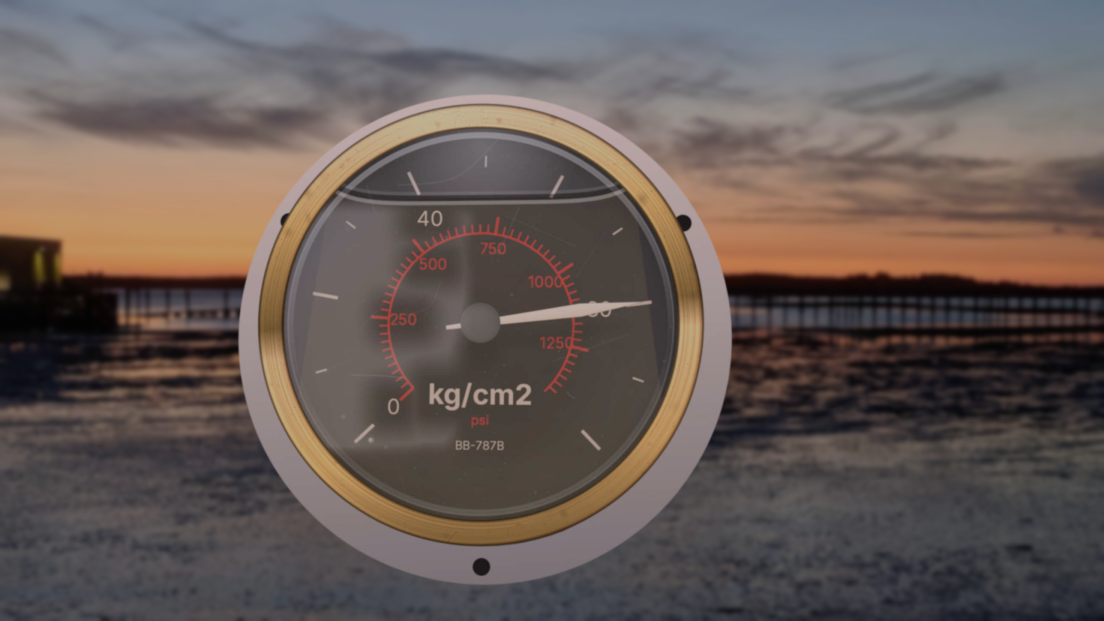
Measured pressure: 80 kg/cm²
